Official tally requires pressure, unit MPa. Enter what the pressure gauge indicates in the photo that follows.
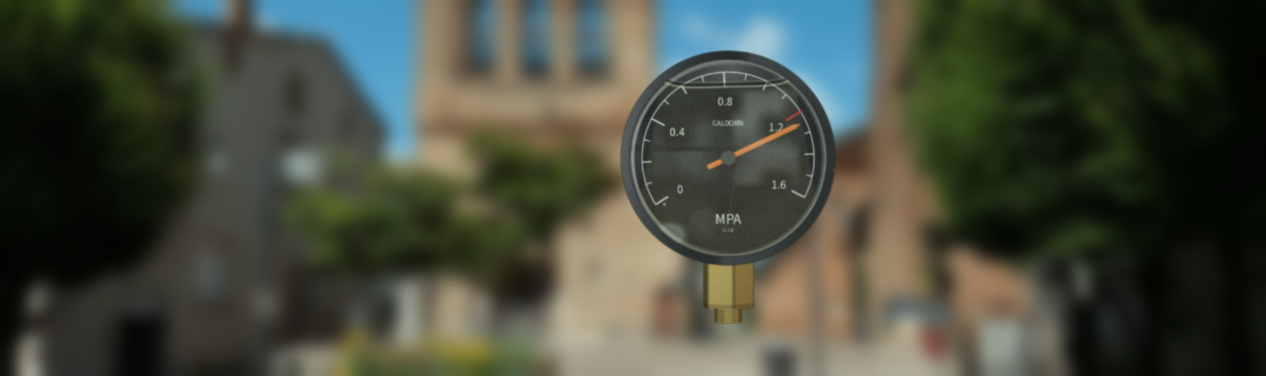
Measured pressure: 1.25 MPa
